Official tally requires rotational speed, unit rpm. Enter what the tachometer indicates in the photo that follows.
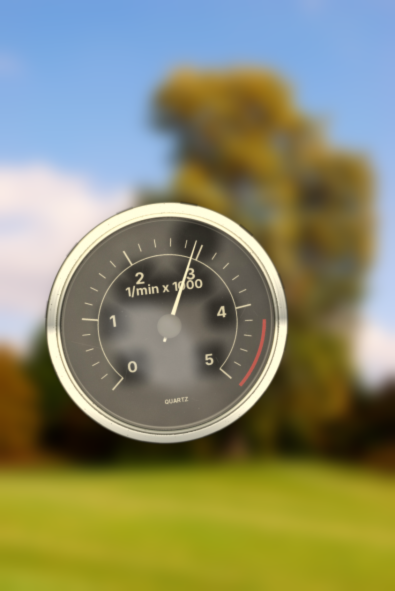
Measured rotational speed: 2900 rpm
